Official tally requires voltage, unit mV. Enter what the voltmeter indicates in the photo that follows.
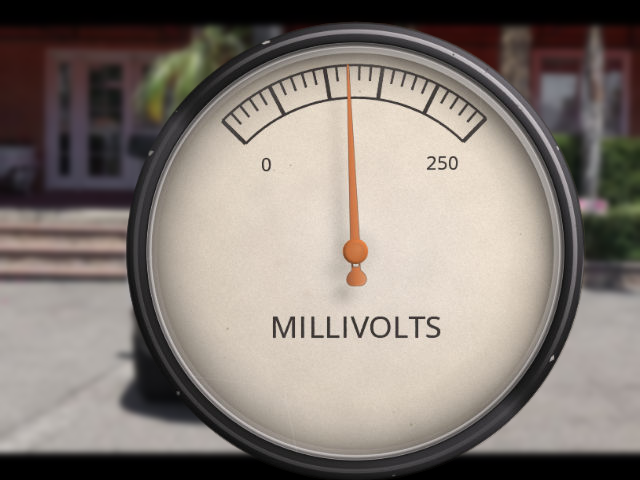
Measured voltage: 120 mV
